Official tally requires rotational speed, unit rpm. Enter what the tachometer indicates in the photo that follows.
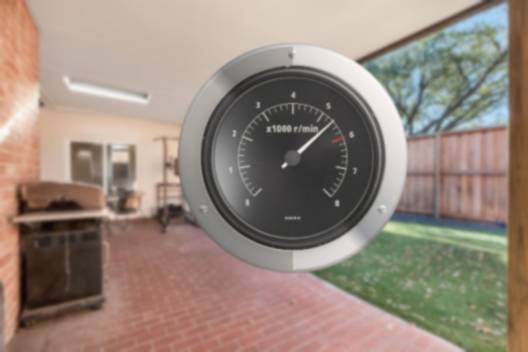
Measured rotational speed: 5400 rpm
